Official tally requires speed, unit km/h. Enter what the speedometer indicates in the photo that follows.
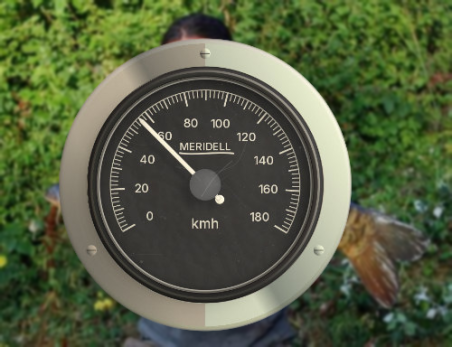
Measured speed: 56 km/h
